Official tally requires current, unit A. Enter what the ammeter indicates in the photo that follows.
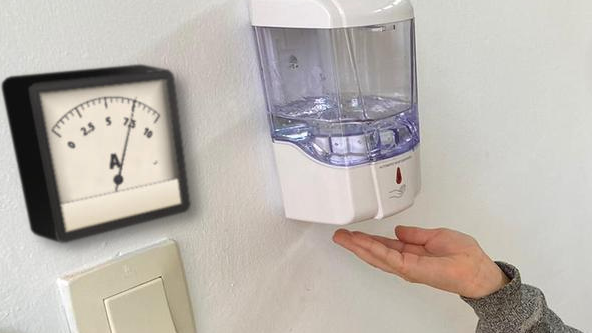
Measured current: 7.5 A
